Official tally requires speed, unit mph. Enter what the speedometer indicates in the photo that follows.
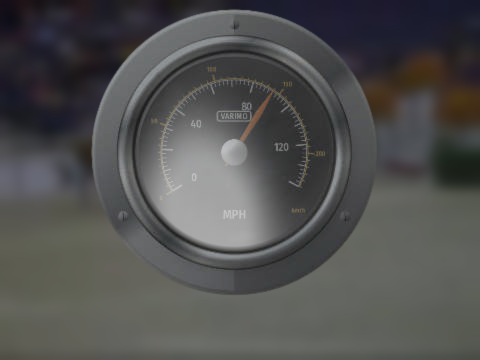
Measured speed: 90 mph
